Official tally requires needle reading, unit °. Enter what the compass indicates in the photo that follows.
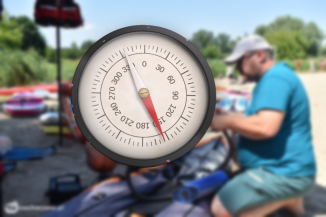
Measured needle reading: 155 °
